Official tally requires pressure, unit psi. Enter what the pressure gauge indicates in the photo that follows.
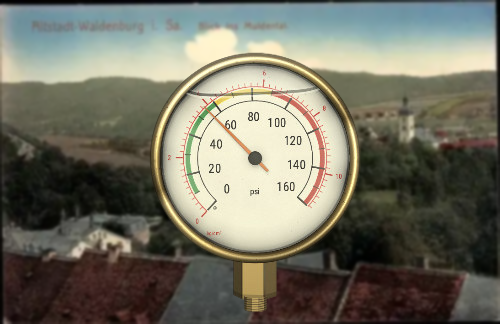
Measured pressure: 55 psi
